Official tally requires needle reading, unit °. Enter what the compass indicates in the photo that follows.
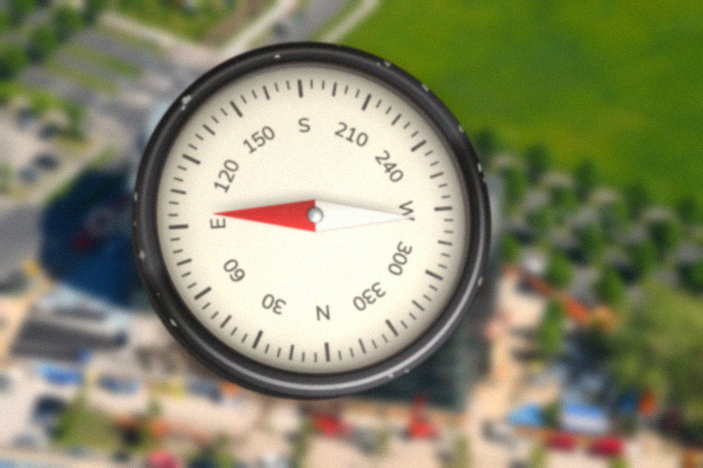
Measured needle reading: 95 °
